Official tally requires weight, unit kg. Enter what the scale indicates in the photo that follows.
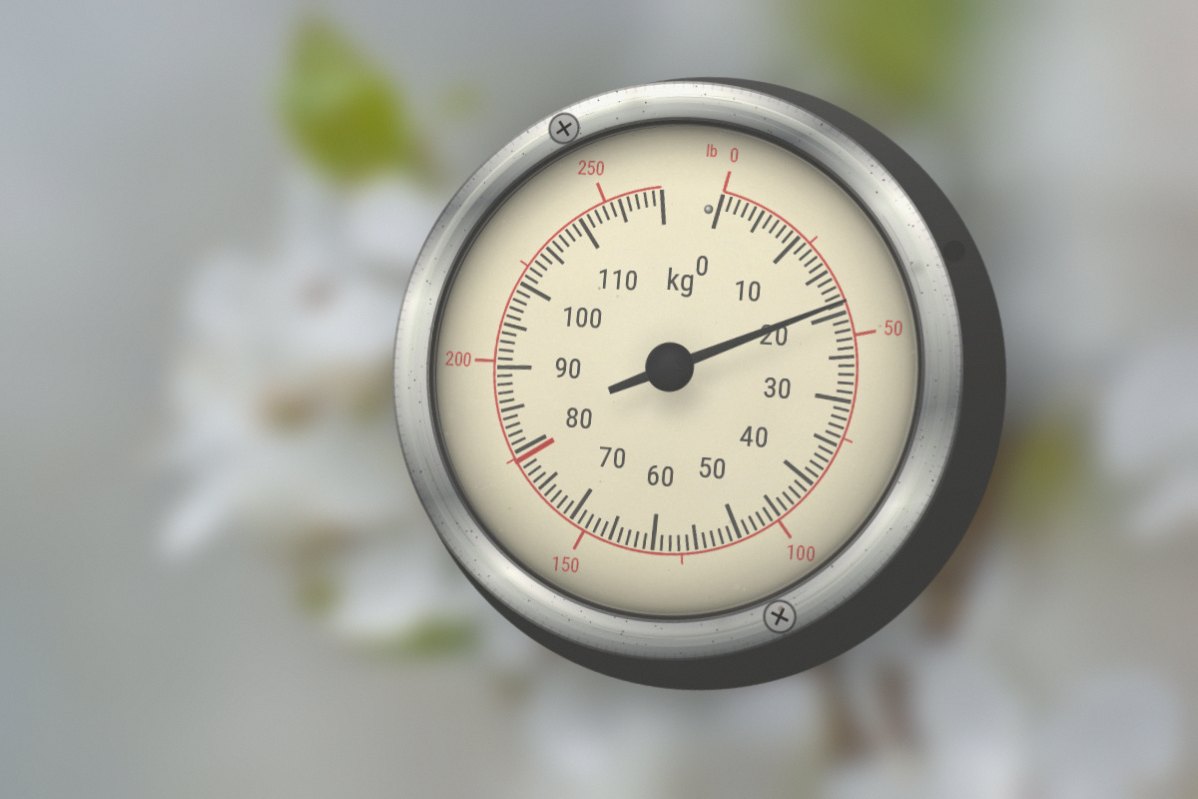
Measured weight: 19 kg
